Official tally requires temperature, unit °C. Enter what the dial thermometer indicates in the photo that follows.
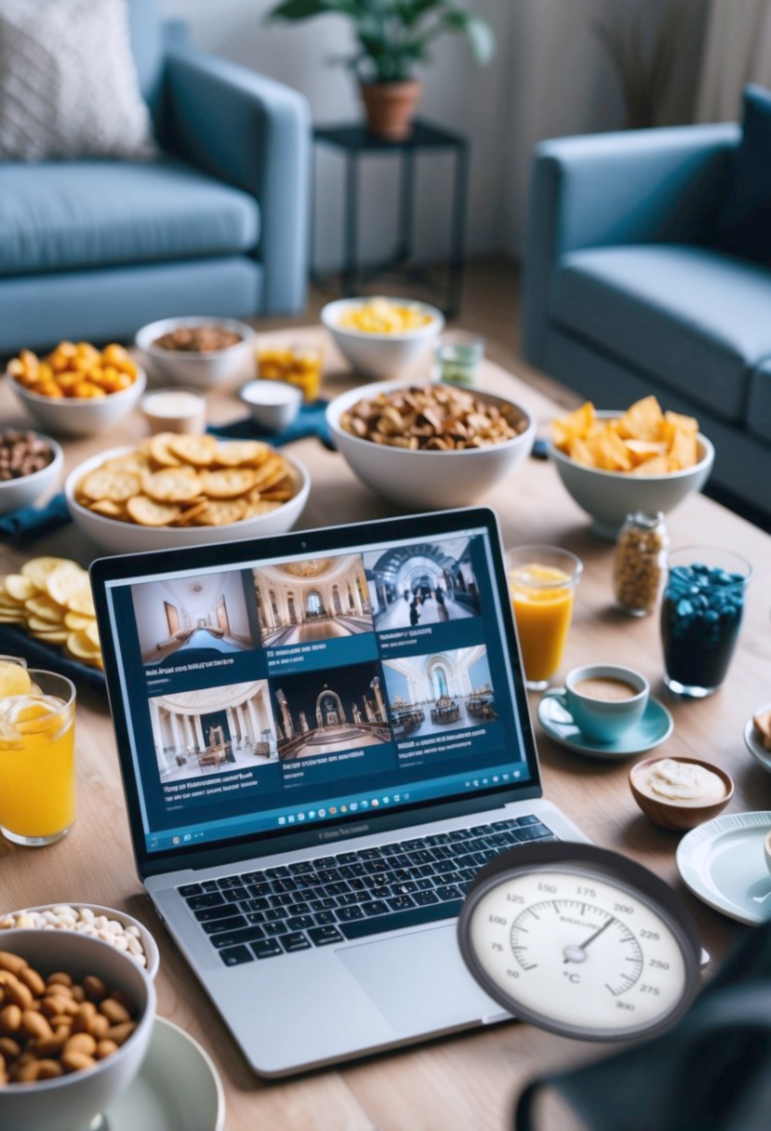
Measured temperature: 200 °C
